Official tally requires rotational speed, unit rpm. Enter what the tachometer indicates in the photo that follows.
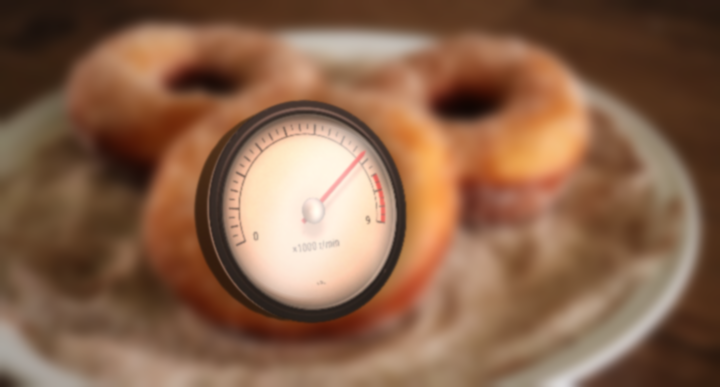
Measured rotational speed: 6750 rpm
